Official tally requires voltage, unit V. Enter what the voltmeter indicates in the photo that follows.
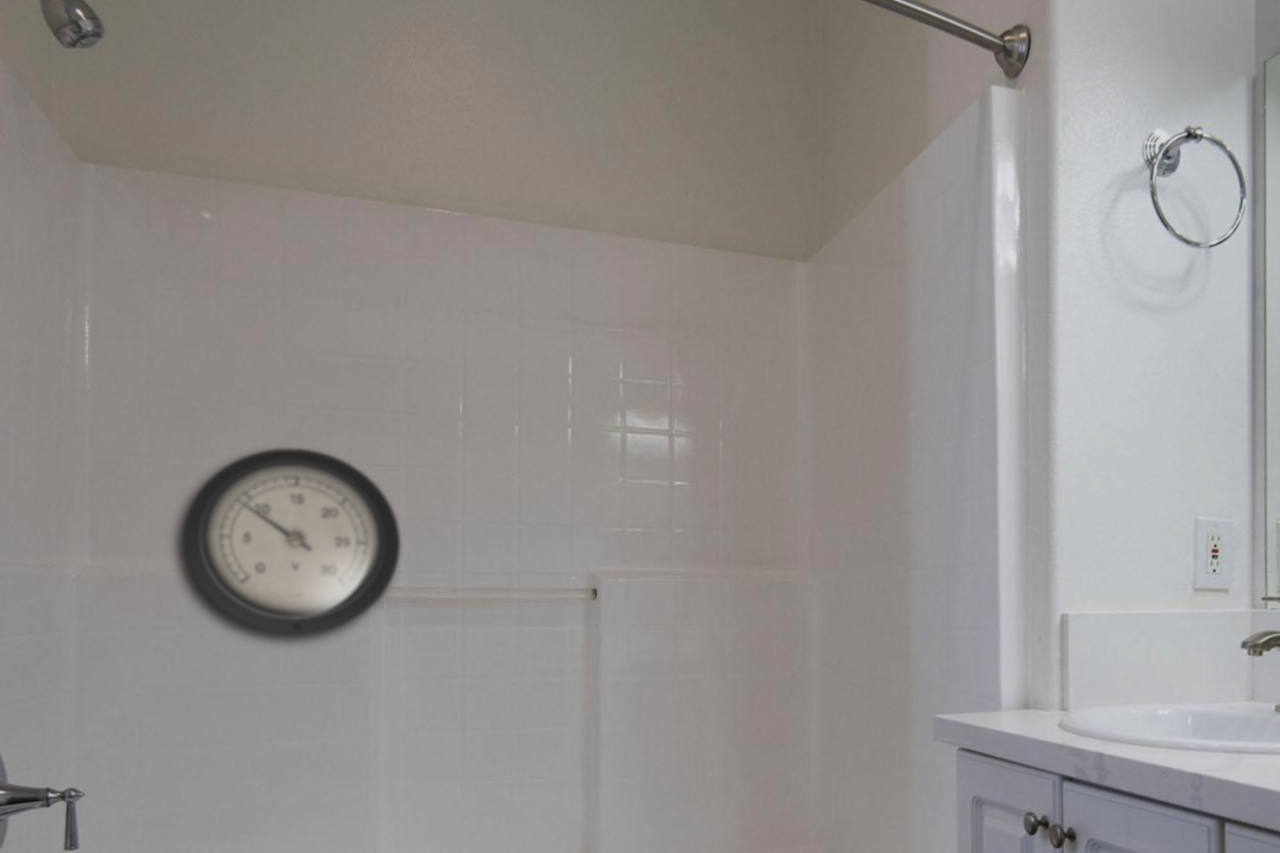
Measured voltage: 9 V
